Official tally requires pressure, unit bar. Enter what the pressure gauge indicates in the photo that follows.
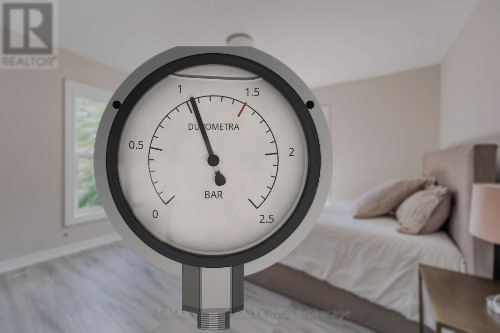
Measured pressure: 1.05 bar
